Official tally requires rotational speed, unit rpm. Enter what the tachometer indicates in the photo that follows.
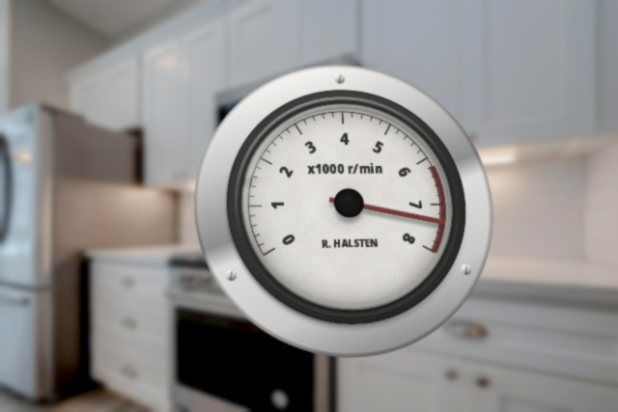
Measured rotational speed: 7400 rpm
